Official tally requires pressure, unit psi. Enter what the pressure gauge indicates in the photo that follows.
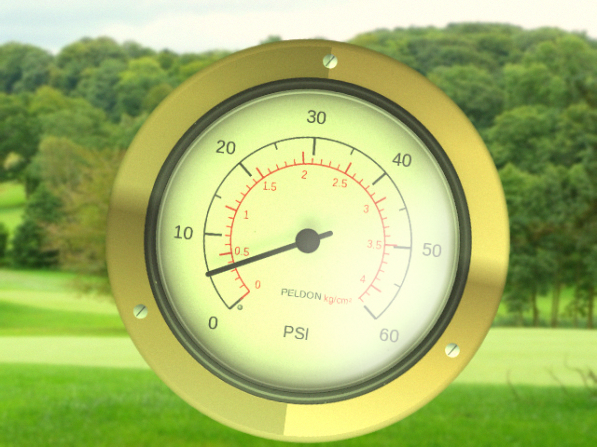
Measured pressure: 5 psi
